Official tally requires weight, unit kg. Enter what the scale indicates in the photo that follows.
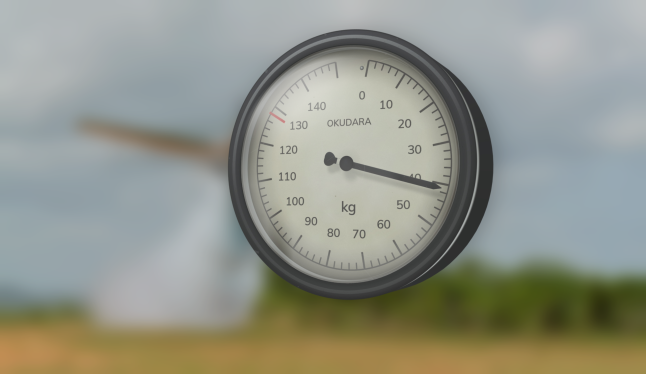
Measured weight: 41 kg
